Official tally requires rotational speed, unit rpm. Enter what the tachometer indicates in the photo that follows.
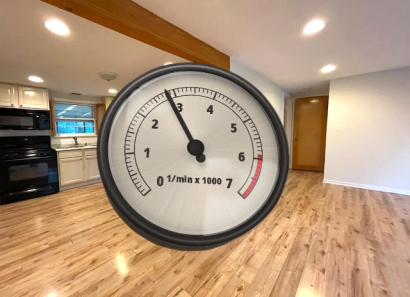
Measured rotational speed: 2800 rpm
